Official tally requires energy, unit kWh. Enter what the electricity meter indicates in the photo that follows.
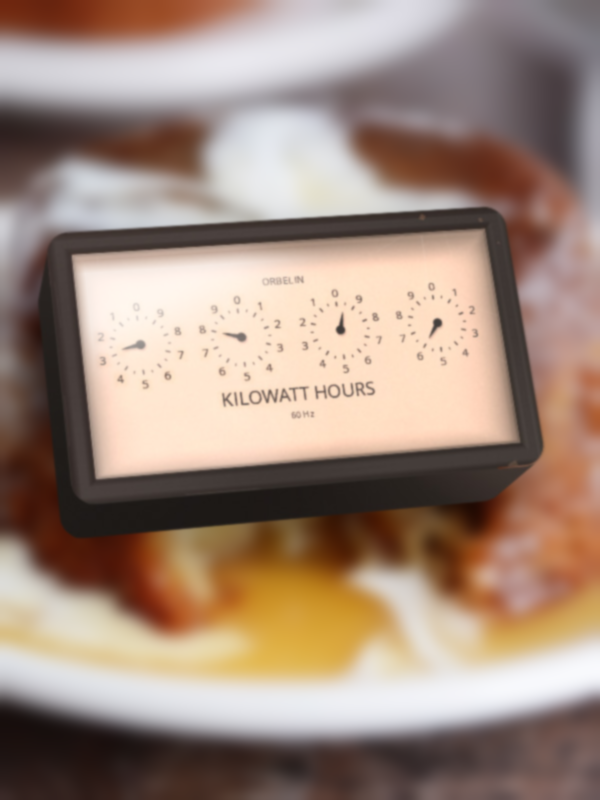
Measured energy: 2796 kWh
